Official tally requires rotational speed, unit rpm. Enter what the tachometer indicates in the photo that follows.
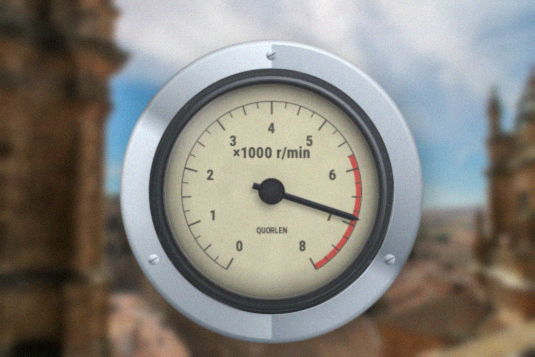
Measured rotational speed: 6875 rpm
